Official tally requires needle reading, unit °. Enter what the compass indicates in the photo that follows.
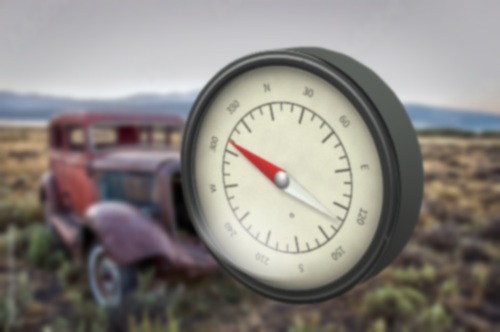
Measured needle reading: 310 °
